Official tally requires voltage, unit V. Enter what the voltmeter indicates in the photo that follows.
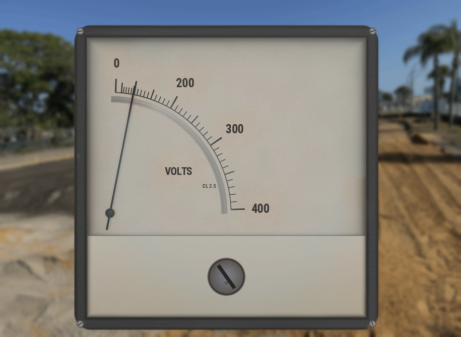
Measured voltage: 100 V
